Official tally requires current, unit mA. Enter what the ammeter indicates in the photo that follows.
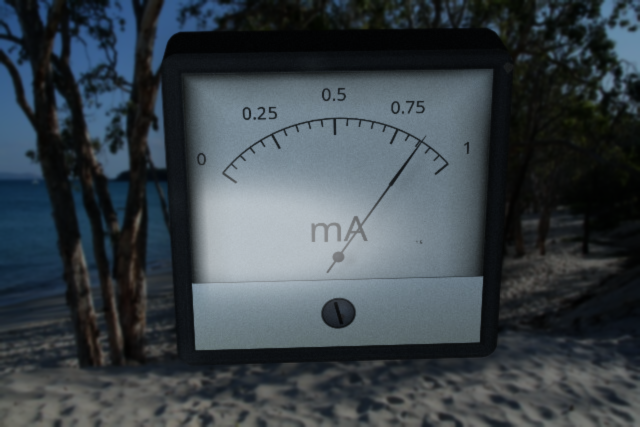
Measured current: 0.85 mA
